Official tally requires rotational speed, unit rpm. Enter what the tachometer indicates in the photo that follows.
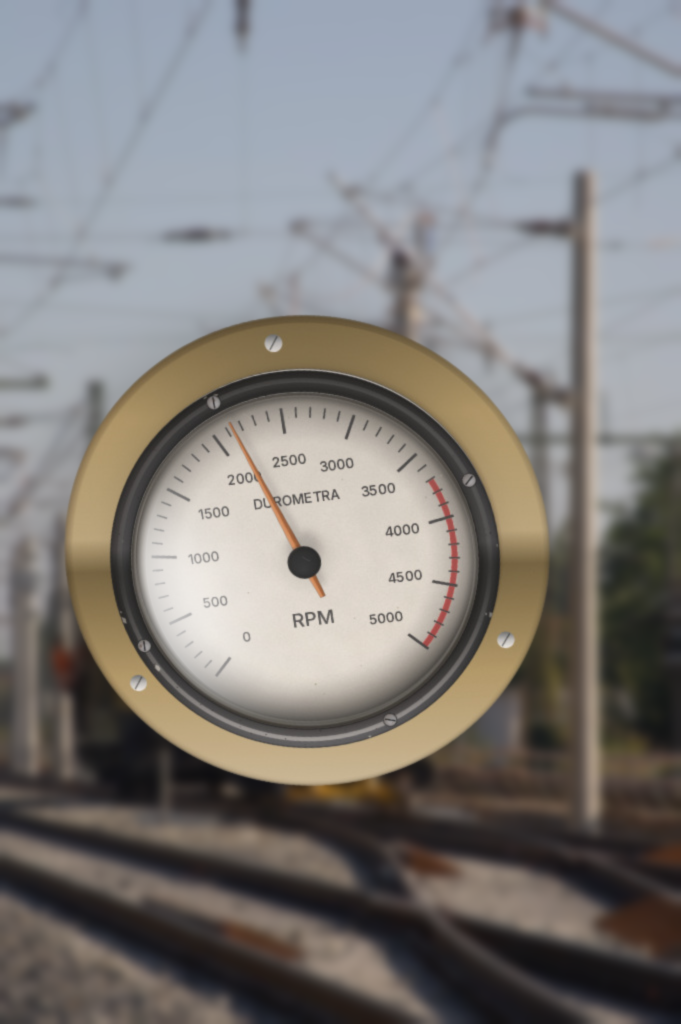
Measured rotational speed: 2150 rpm
